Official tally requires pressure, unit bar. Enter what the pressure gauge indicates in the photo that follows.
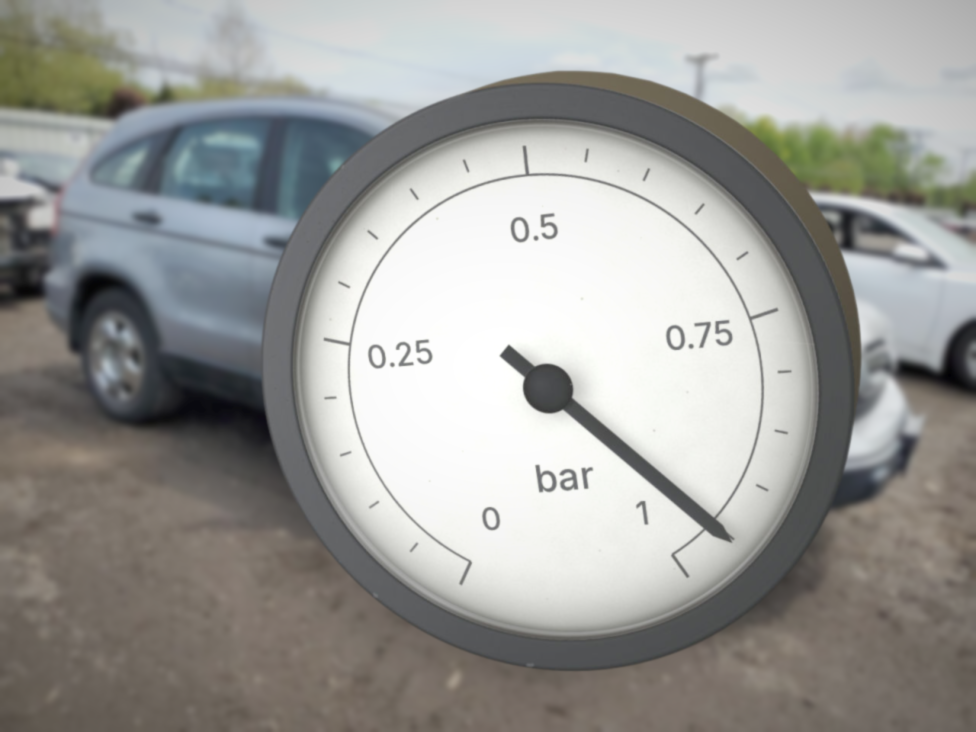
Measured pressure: 0.95 bar
